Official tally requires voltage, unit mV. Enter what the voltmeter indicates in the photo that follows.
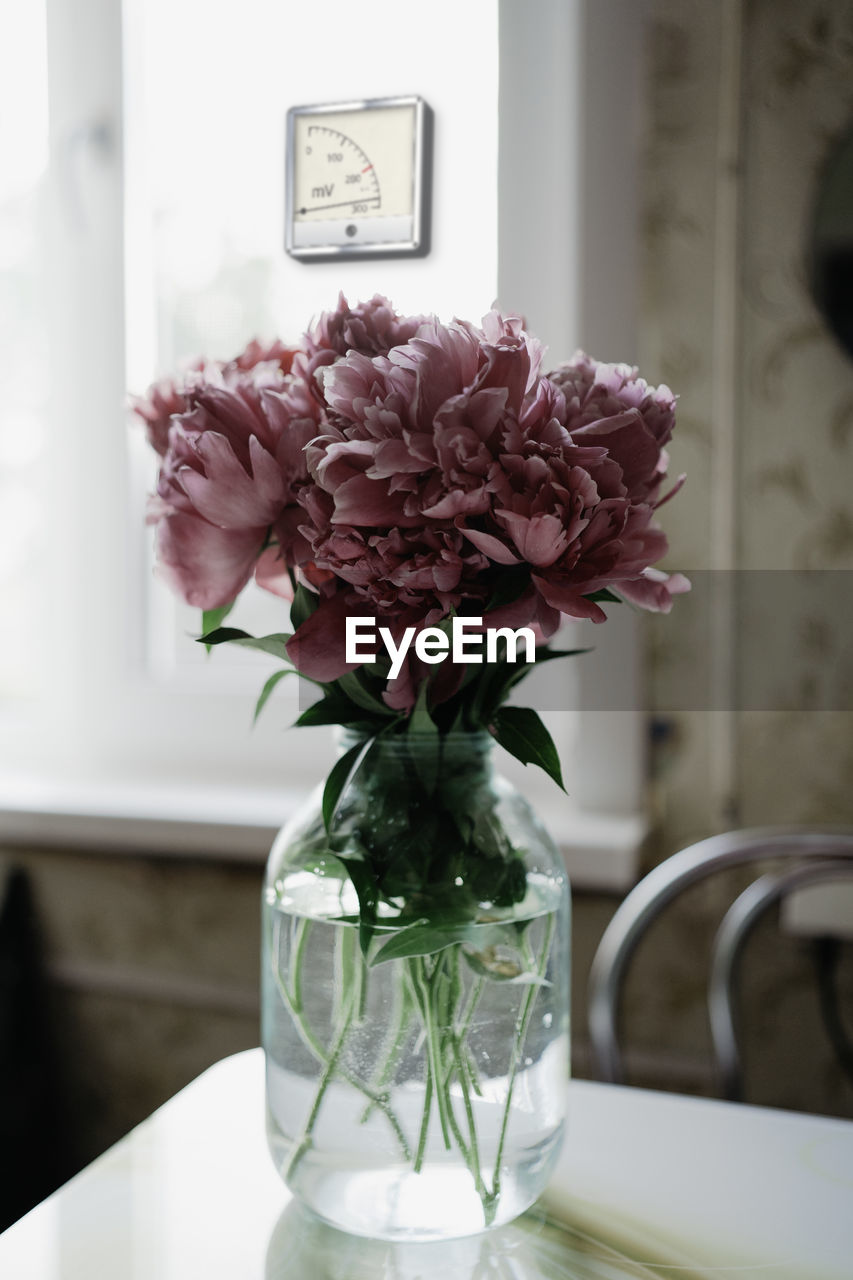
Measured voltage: 280 mV
